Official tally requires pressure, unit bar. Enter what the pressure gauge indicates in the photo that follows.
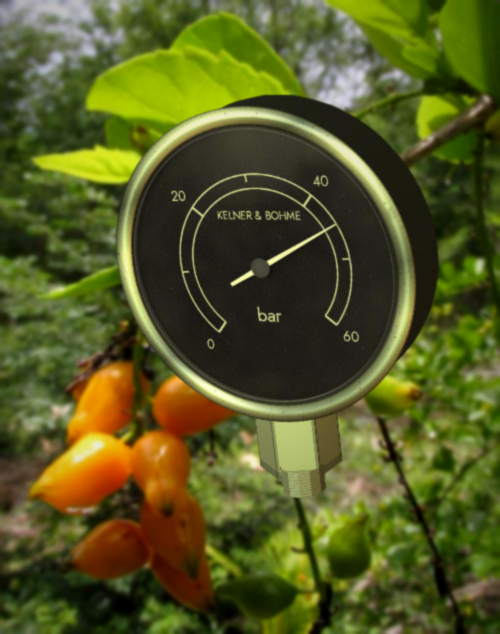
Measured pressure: 45 bar
